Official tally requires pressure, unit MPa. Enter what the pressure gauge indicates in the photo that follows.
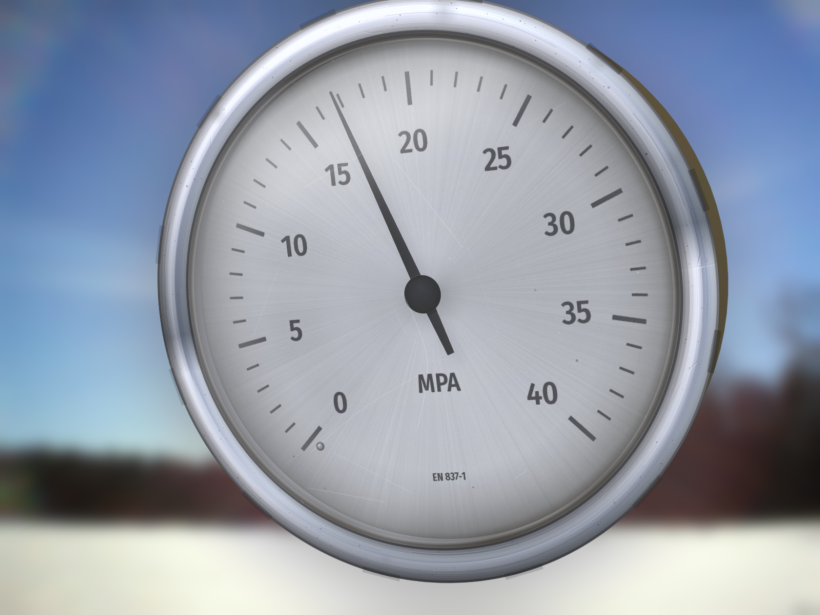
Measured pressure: 17 MPa
